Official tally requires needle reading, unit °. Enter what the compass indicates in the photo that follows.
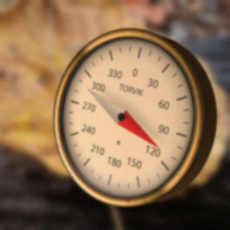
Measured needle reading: 110 °
